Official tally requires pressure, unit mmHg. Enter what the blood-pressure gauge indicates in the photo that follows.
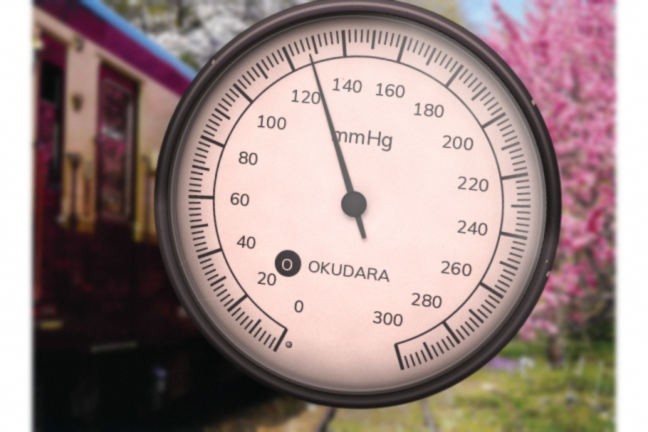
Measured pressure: 128 mmHg
